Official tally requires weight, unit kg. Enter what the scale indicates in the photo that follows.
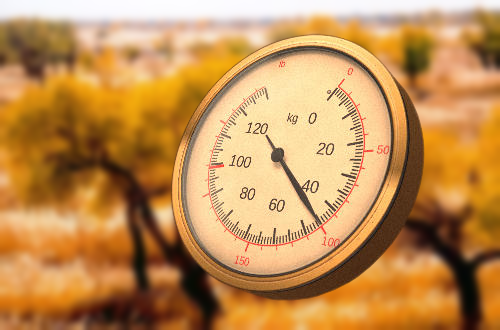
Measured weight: 45 kg
